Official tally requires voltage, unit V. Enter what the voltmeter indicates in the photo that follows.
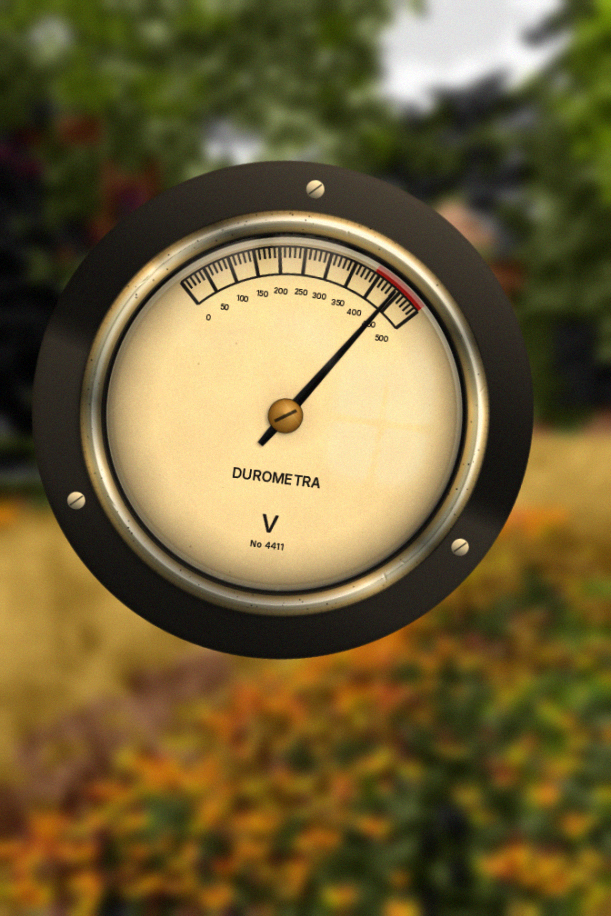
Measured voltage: 440 V
